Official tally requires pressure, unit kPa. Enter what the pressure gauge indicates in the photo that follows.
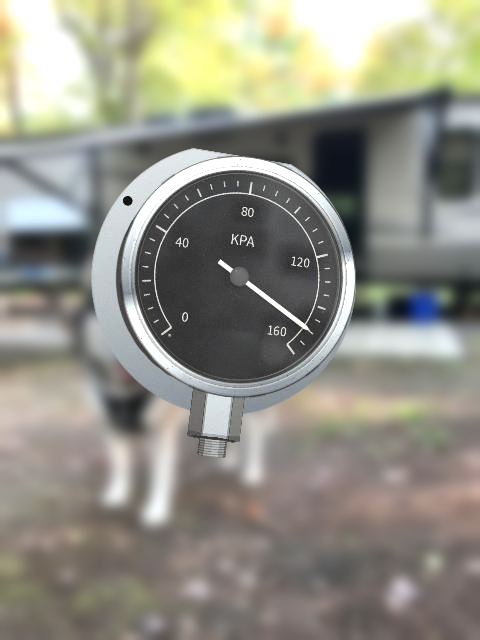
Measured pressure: 150 kPa
